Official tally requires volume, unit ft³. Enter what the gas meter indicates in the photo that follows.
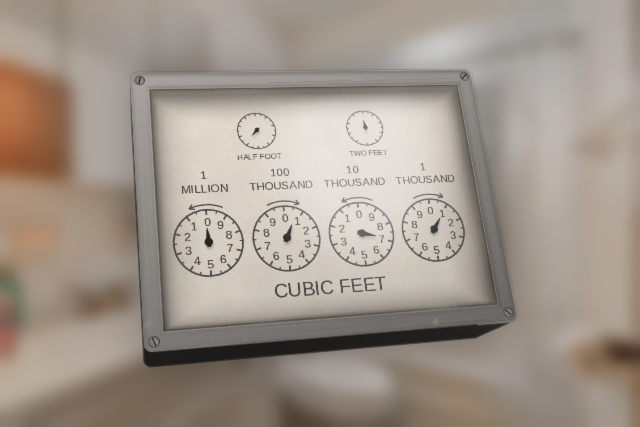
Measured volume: 7100 ft³
